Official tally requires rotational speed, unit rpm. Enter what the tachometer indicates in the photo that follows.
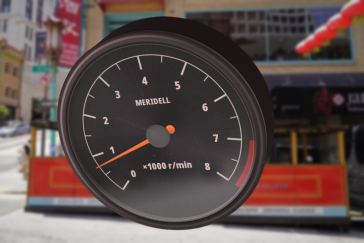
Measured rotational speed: 750 rpm
